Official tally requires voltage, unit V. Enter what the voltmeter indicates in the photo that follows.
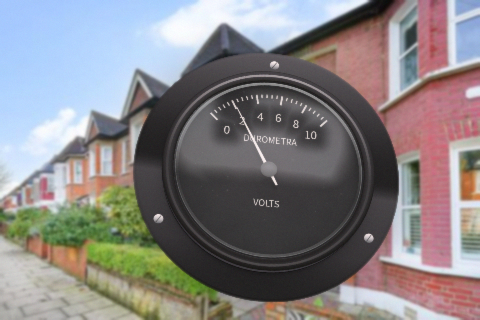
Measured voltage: 2 V
